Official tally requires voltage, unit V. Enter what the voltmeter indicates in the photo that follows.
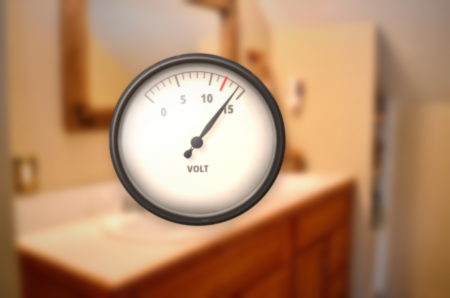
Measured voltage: 14 V
